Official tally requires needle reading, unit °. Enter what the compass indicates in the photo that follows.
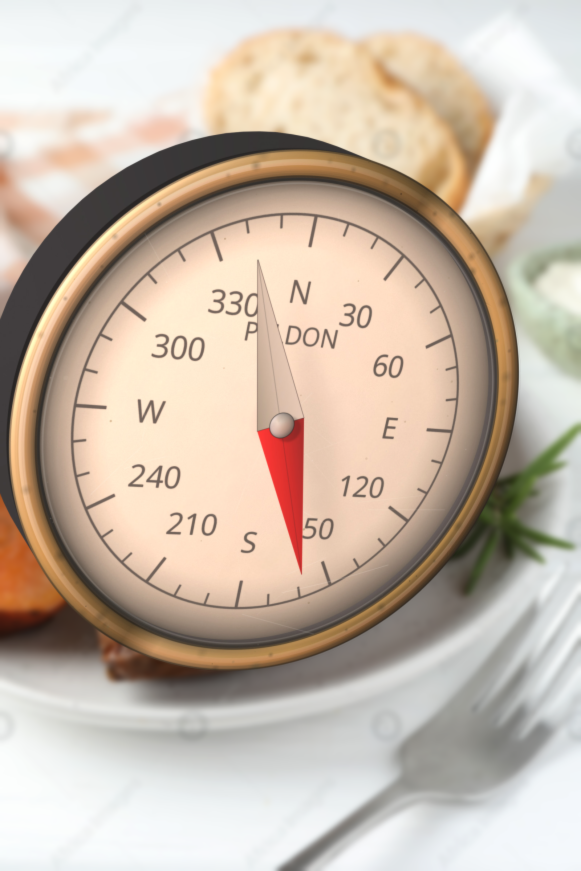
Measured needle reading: 160 °
